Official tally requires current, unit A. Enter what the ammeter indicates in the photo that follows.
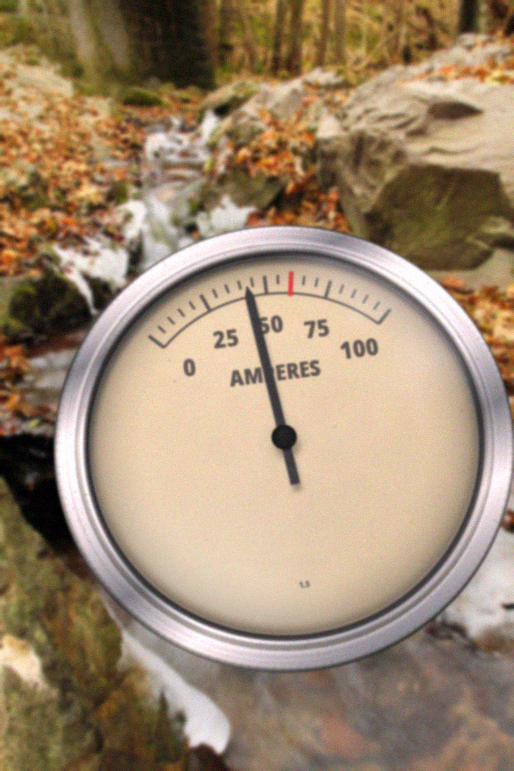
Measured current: 42.5 A
